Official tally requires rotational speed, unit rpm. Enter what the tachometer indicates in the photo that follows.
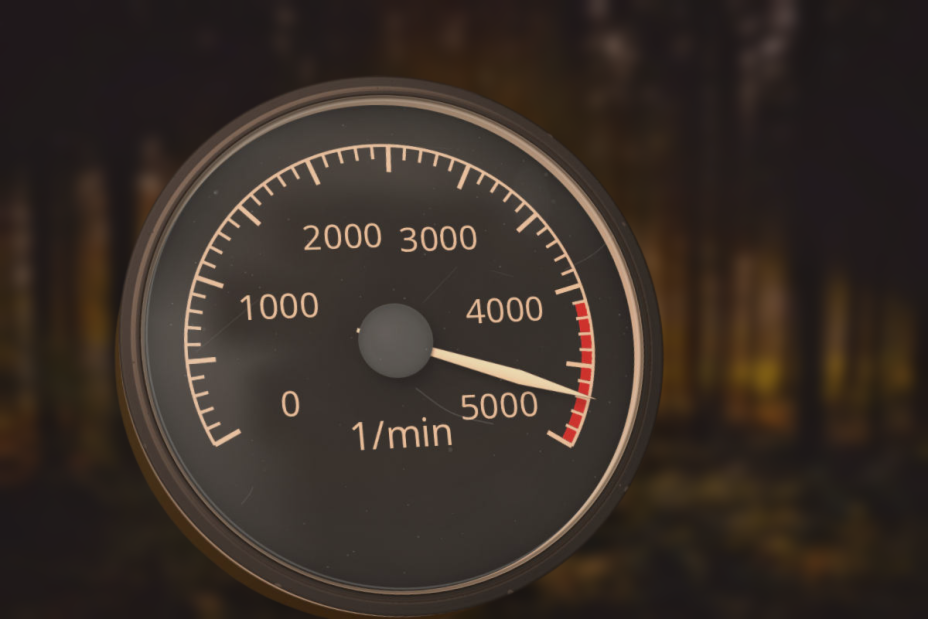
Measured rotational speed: 4700 rpm
